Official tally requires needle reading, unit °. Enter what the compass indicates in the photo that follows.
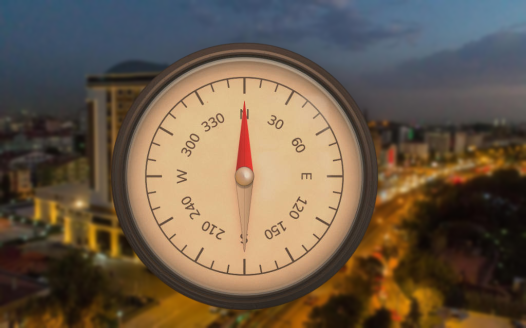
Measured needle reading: 0 °
